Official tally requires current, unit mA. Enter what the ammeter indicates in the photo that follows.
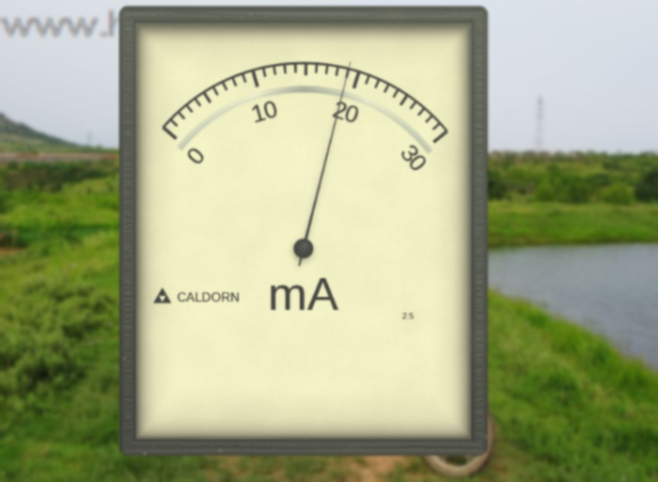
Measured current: 19 mA
